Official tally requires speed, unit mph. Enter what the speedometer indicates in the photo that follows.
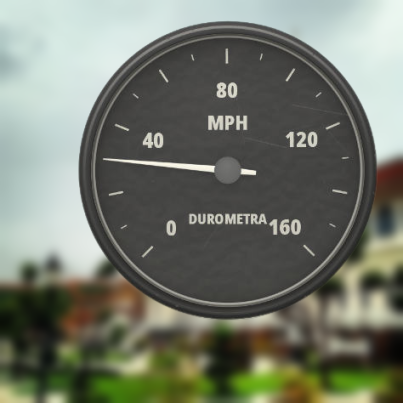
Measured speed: 30 mph
